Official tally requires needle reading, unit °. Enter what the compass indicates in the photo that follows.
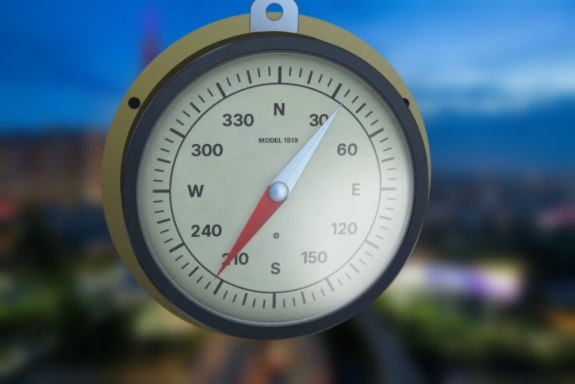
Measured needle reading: 215 °
